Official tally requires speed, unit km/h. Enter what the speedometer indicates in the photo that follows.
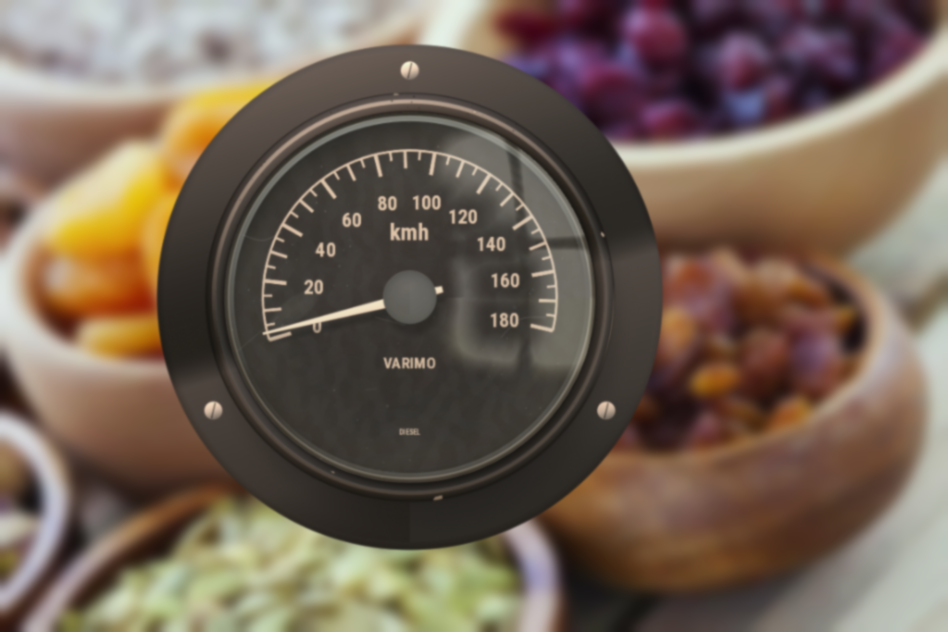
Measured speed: 2.5 km/h
